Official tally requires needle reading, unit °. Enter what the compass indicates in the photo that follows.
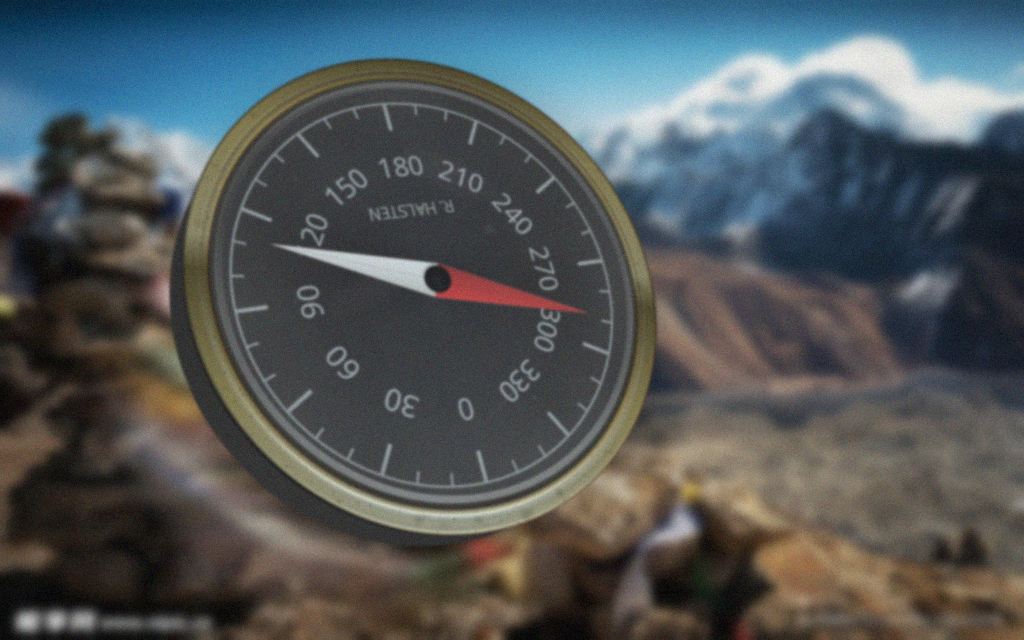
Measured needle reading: 290 °
